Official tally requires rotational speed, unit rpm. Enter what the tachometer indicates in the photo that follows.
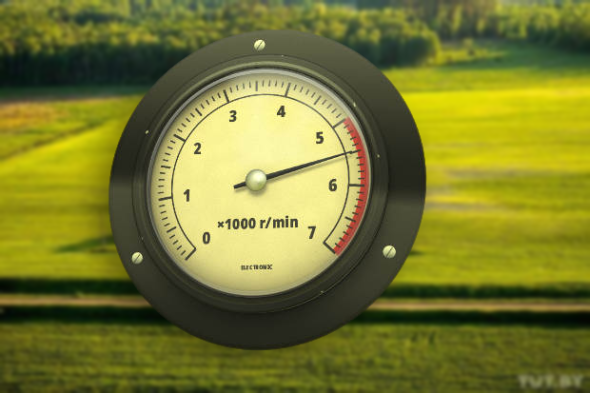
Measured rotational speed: 5500 rpm
